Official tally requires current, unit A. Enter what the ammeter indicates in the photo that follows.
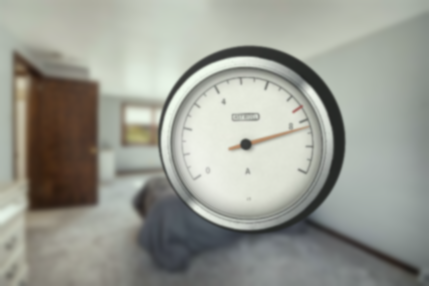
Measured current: 8.25 A
